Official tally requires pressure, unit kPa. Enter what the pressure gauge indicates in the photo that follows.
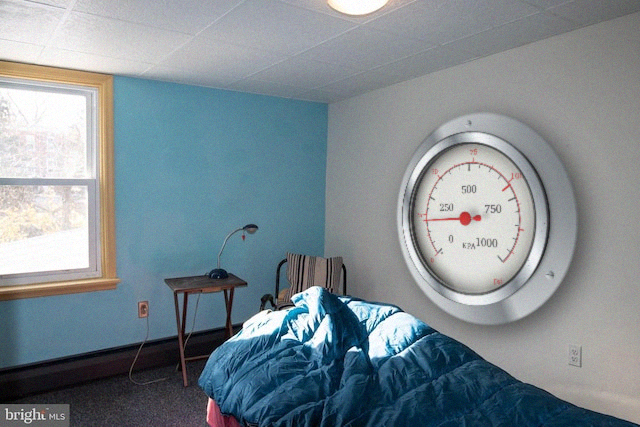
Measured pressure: 150 kPa
